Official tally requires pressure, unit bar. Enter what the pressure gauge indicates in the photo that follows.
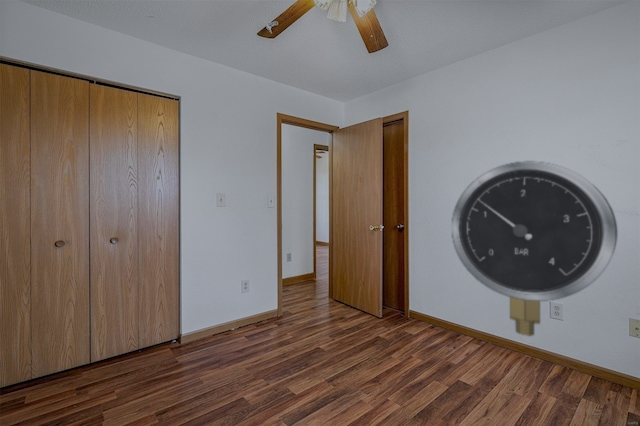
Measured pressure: 1.2 bar
